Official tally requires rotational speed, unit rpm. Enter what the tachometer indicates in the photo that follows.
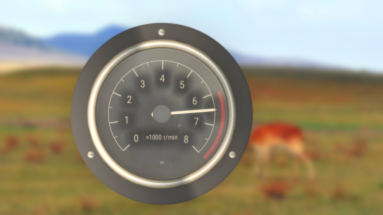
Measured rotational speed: 6500 rpm
